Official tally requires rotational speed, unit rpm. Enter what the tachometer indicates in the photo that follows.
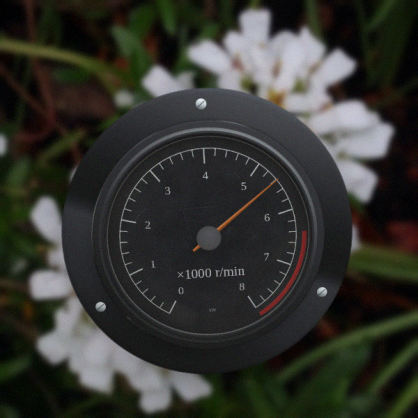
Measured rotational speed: 5400 rpm
